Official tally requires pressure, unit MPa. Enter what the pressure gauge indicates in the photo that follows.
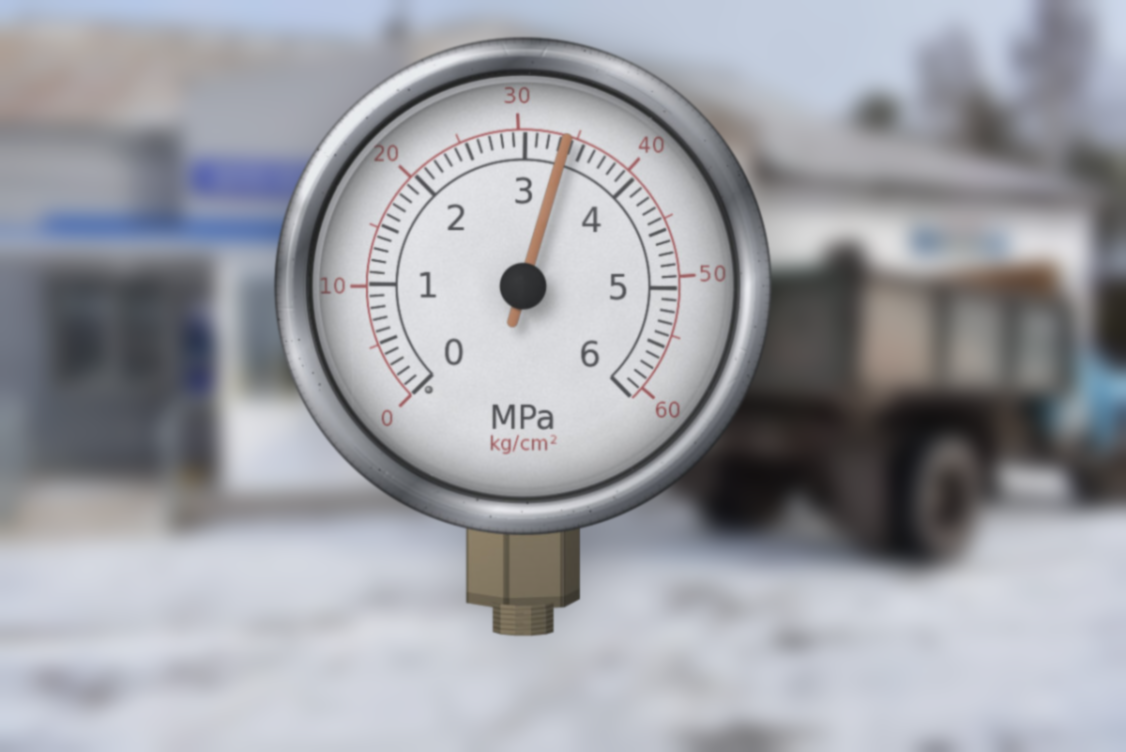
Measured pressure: 3.35 MPa
